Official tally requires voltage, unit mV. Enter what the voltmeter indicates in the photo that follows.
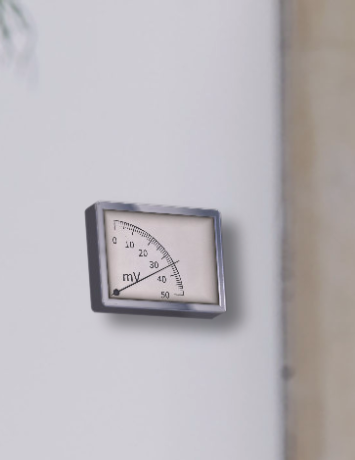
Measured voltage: 35 mV
